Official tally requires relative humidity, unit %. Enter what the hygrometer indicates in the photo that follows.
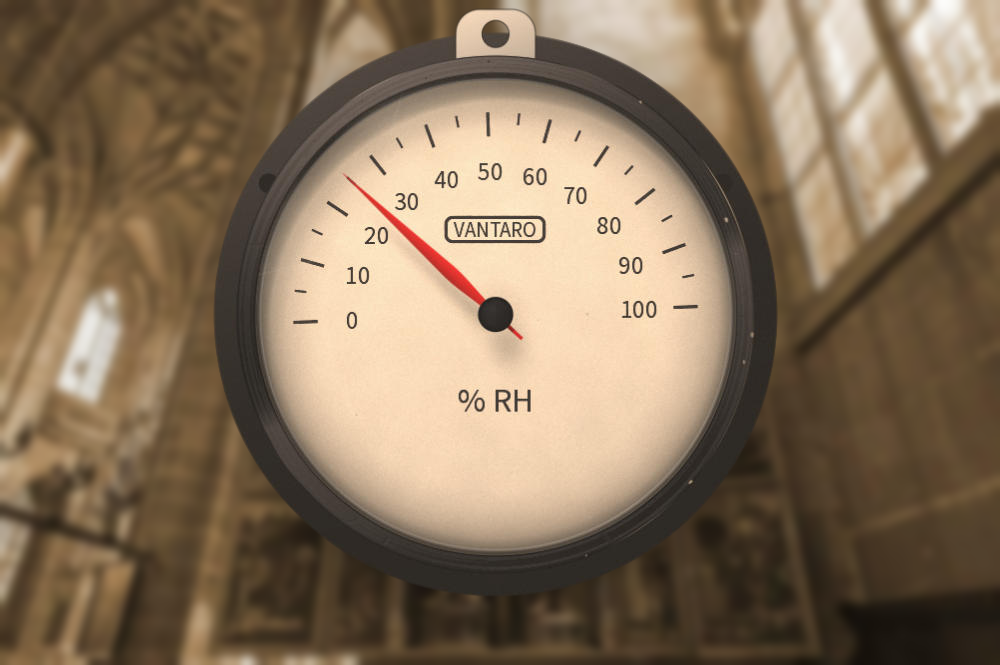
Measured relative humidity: 25 %
